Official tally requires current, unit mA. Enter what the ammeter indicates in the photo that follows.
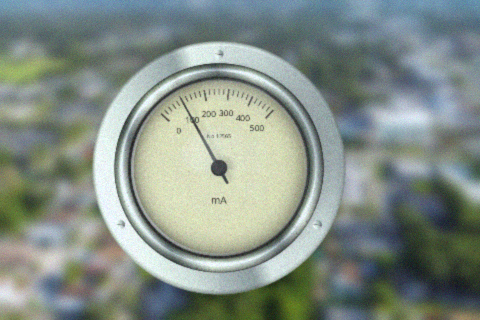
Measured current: 100 mA
